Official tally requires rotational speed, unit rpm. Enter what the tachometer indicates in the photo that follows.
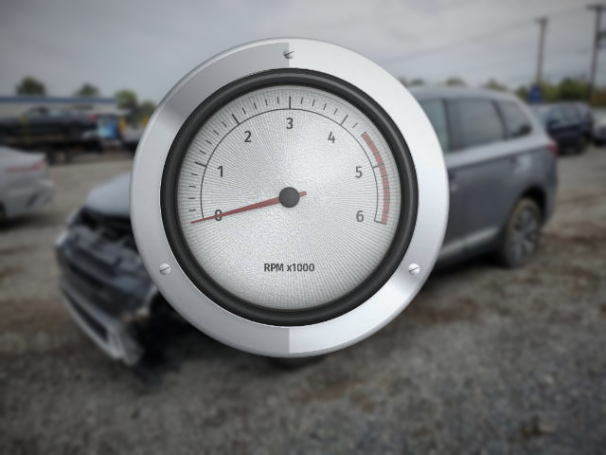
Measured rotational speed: 0 rpm
